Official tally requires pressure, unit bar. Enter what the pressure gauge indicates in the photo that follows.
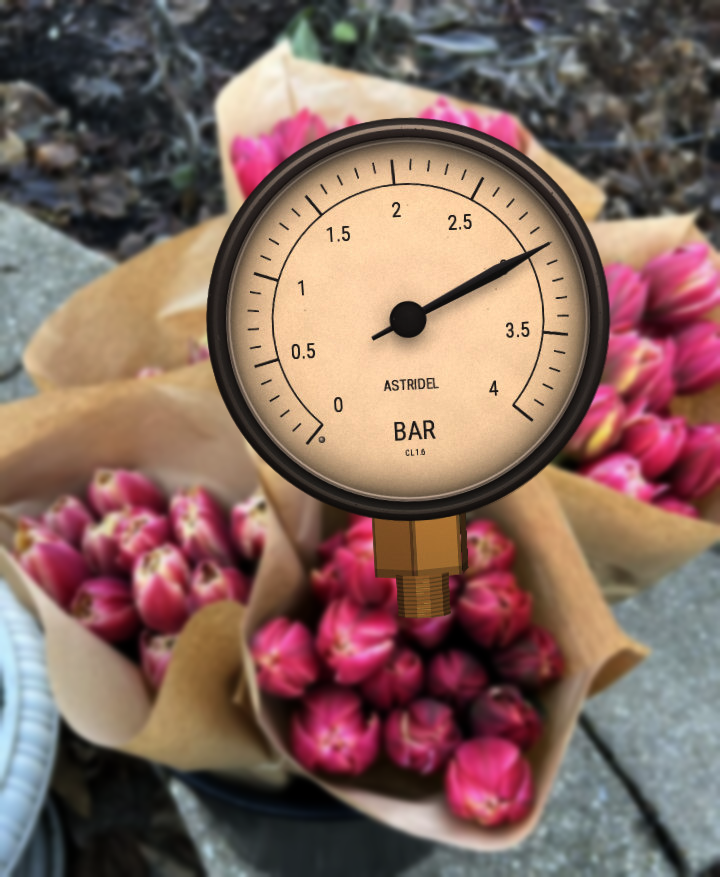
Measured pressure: 3 bar
